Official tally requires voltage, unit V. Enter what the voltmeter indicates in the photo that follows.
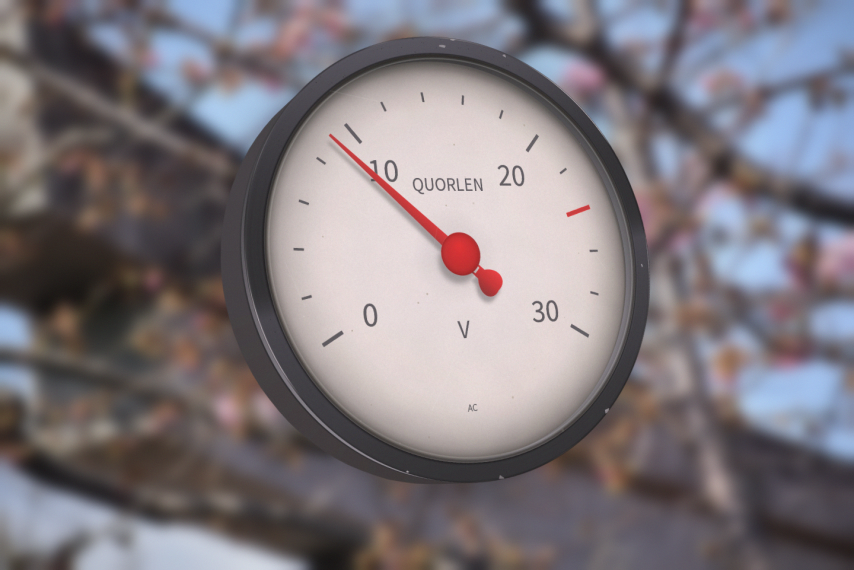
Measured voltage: 9 V
